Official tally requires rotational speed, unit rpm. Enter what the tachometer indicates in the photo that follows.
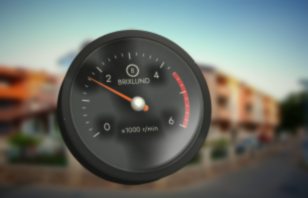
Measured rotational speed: 1600 rpm
